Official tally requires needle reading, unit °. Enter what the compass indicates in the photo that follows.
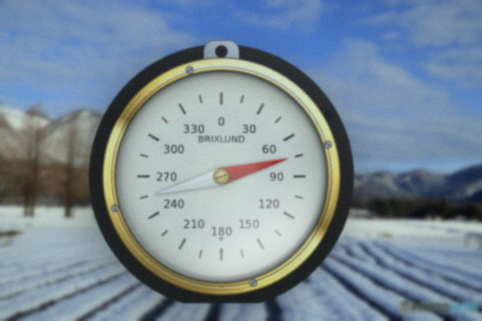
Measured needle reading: 75 °
